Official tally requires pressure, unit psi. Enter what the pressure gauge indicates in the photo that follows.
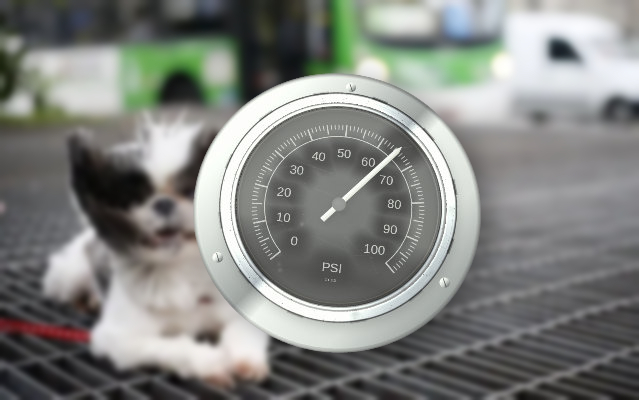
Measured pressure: 65 psi
